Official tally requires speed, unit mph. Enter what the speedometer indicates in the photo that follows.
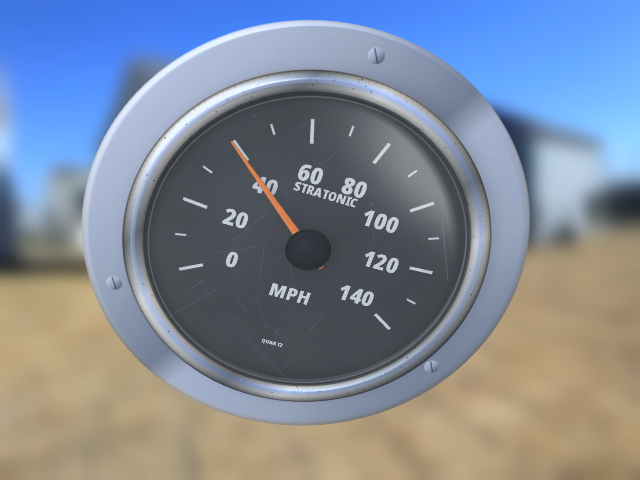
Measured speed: 40 mph
